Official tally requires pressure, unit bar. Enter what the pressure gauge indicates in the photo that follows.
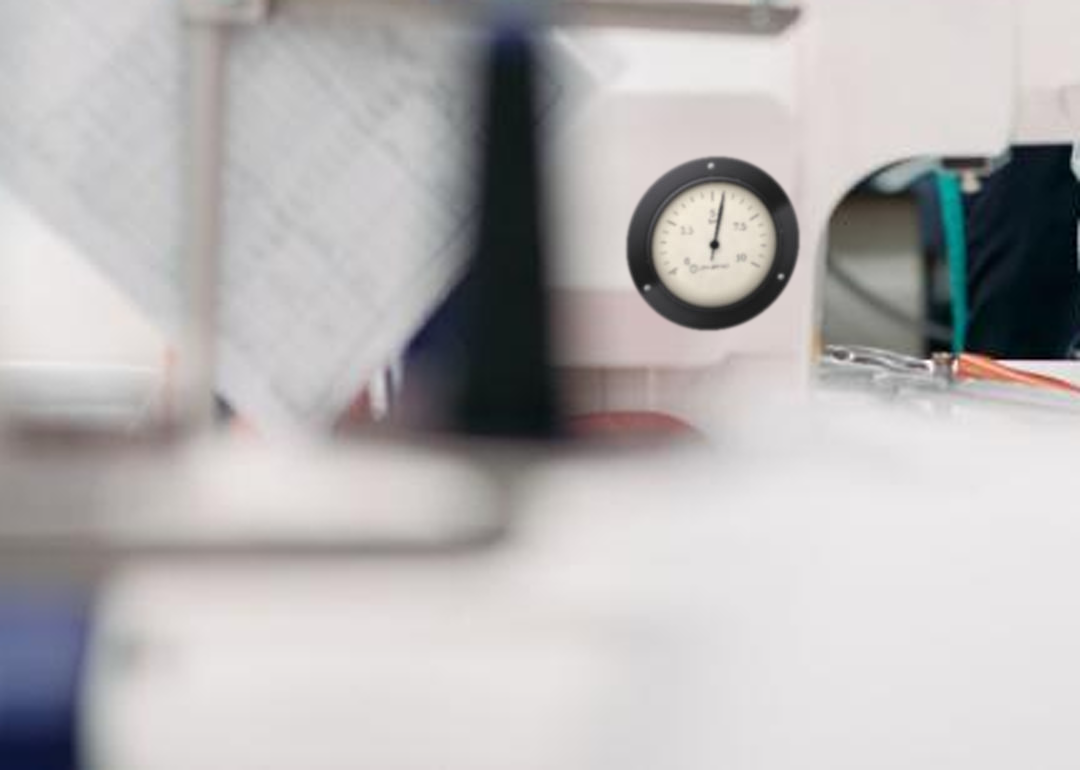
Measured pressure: 5.5 bar
